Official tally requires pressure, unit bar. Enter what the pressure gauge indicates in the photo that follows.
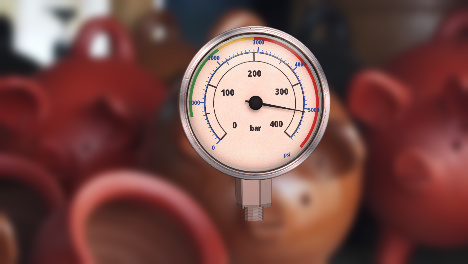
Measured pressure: 350 bar
